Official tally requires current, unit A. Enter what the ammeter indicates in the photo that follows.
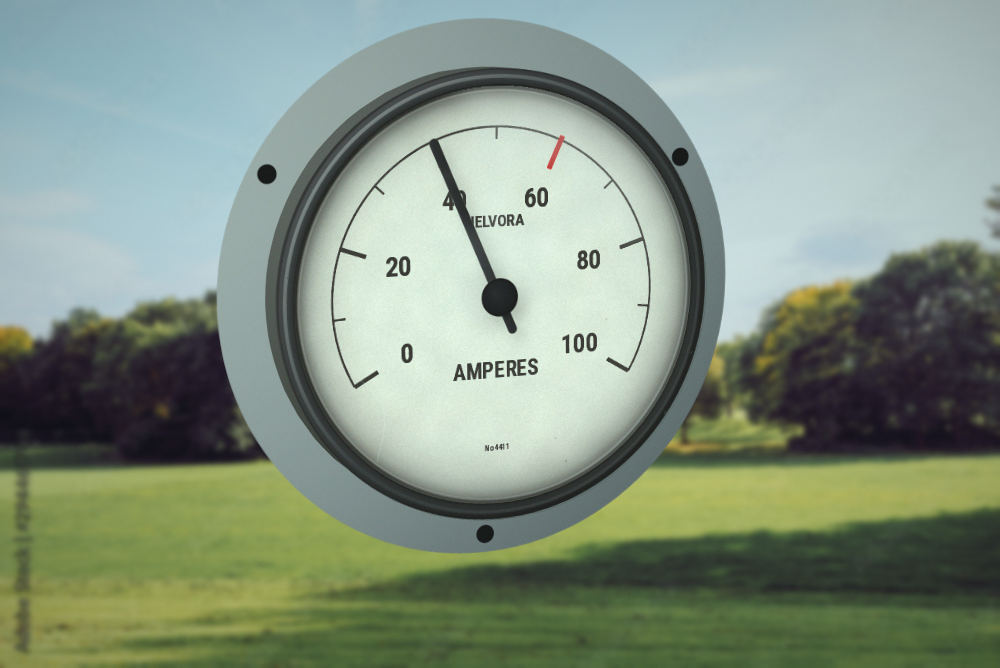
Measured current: 40 A
